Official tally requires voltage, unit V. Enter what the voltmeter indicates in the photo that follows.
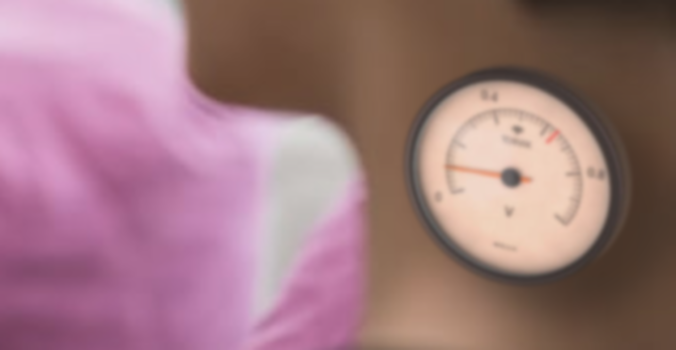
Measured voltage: 0.1 V
